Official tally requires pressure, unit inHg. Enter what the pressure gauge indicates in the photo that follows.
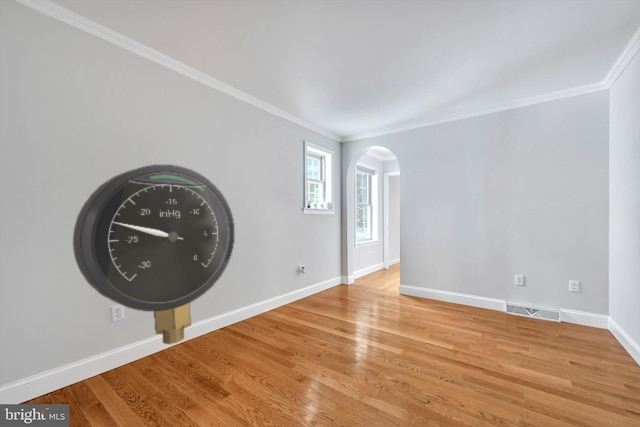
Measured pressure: -23 inHg
